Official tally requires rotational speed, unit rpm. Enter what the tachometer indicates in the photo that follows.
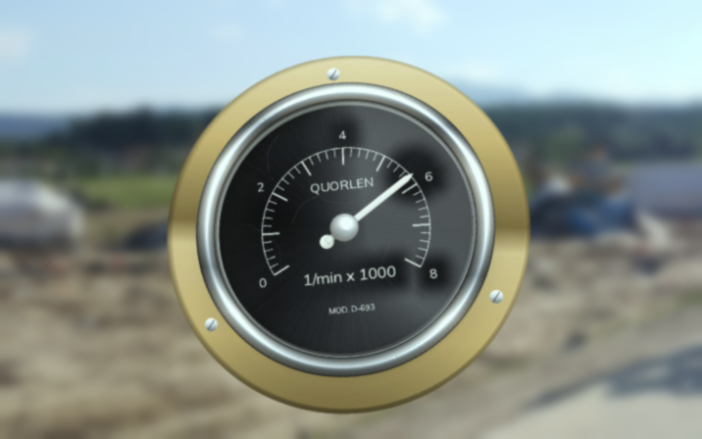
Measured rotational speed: 5800 rpm
